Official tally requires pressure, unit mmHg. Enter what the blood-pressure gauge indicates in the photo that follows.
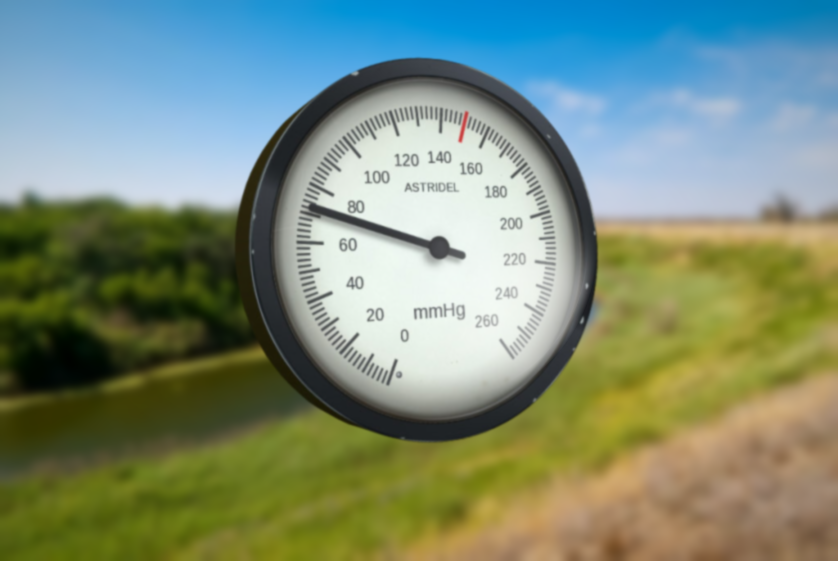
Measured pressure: 72 mmHg
